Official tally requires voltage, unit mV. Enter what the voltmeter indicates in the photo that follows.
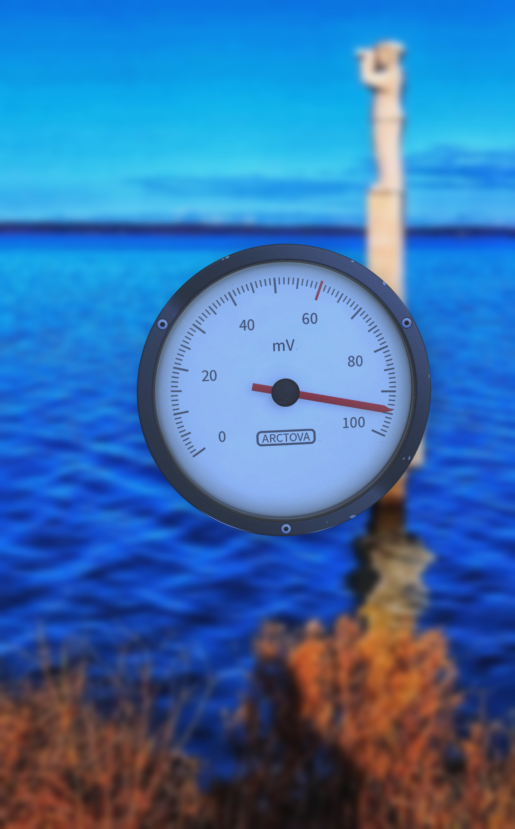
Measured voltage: 94 mV
